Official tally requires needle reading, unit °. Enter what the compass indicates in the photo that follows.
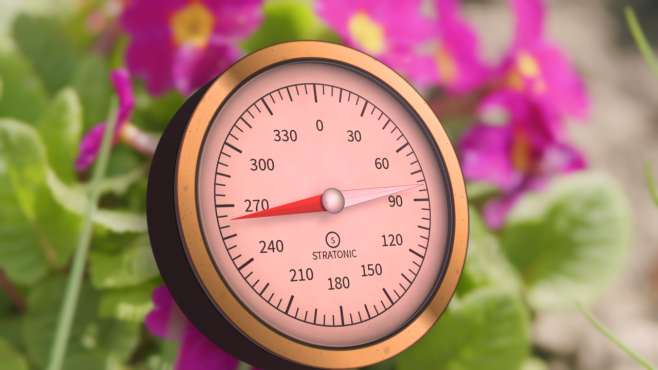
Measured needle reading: 262.5 °
